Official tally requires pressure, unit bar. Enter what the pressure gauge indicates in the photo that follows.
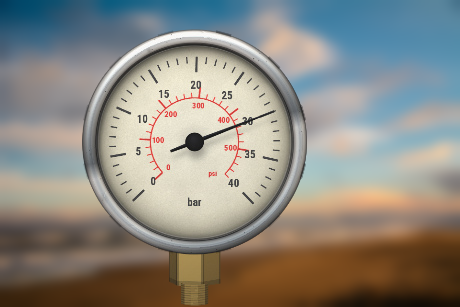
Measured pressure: 30 bar
